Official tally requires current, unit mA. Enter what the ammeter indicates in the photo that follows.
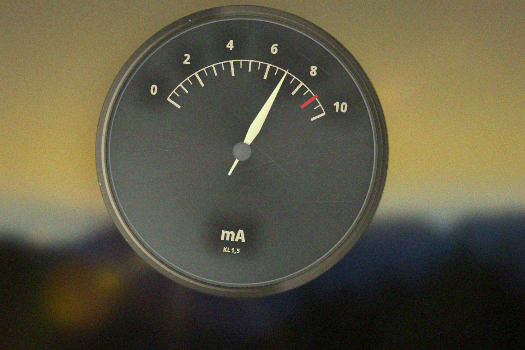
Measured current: 7 mA
